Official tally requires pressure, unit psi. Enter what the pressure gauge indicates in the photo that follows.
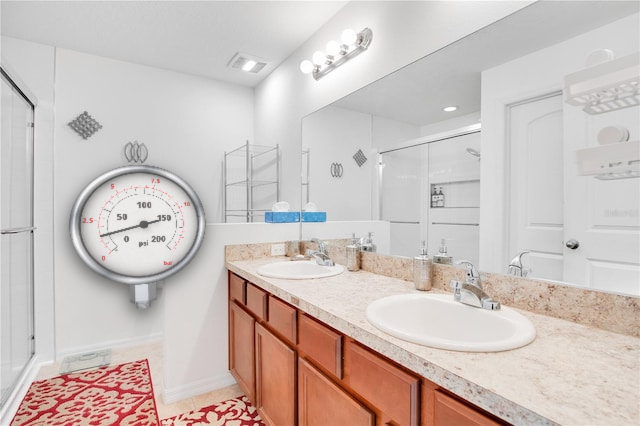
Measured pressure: 20 psi
